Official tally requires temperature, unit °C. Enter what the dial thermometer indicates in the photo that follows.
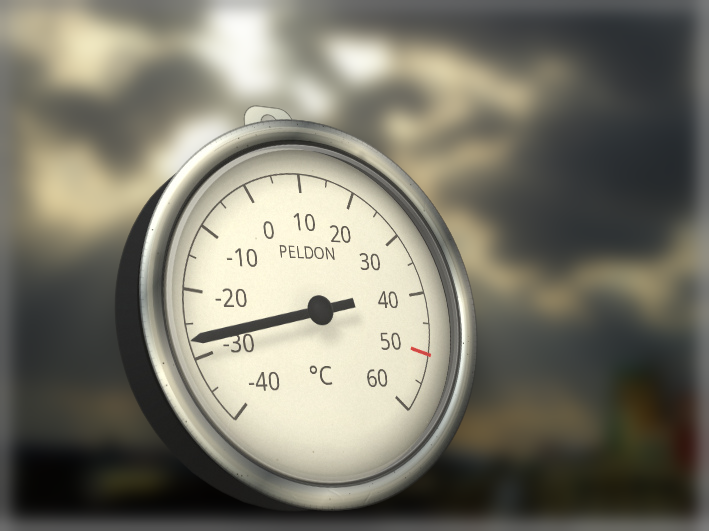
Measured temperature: -27.5 °C
